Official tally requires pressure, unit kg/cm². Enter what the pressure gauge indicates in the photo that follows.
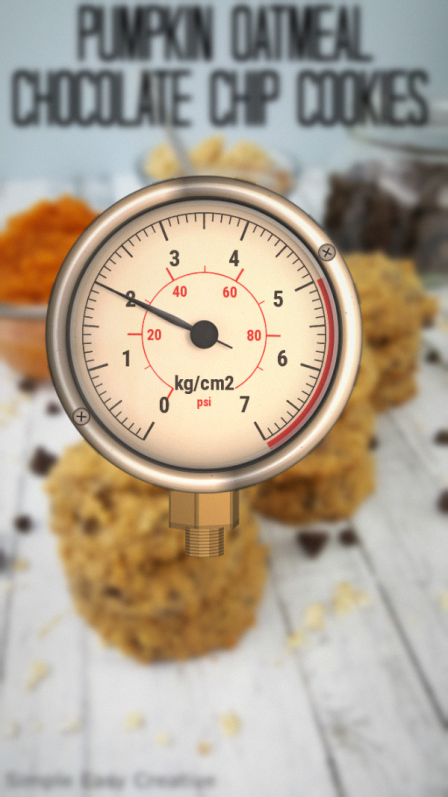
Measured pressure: 2 kg/cm²
